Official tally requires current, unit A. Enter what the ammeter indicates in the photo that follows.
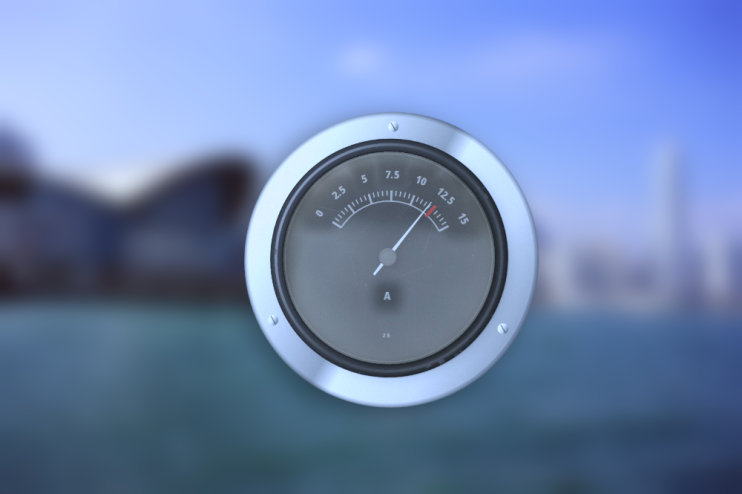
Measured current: 12 A
